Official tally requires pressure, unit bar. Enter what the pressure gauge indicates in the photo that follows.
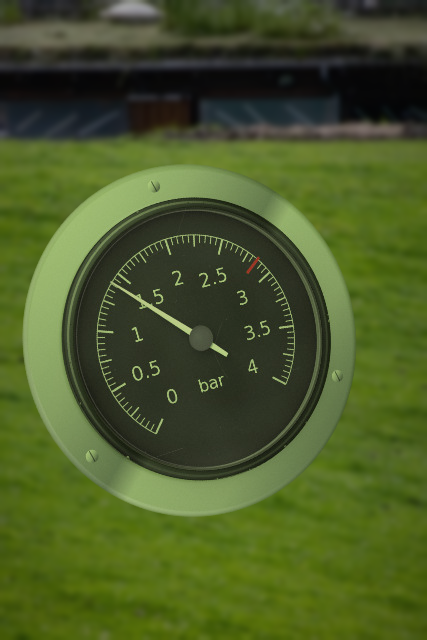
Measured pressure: 1.4 bar
